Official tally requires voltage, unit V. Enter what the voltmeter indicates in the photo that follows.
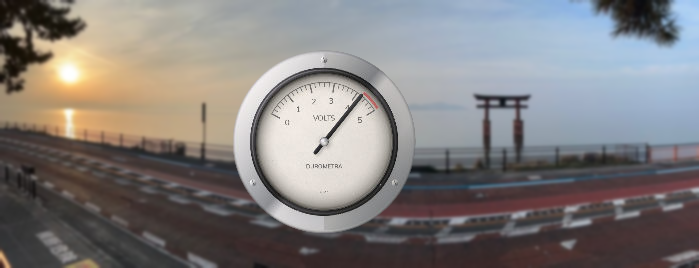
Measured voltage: 4.2 V
